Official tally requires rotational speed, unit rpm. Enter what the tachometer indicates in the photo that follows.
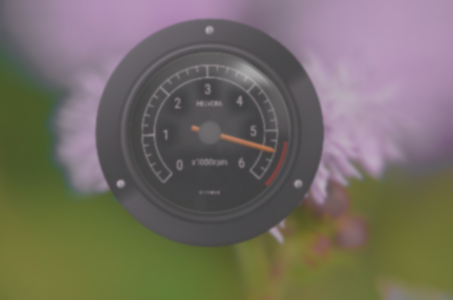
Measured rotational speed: 5400 rpm
